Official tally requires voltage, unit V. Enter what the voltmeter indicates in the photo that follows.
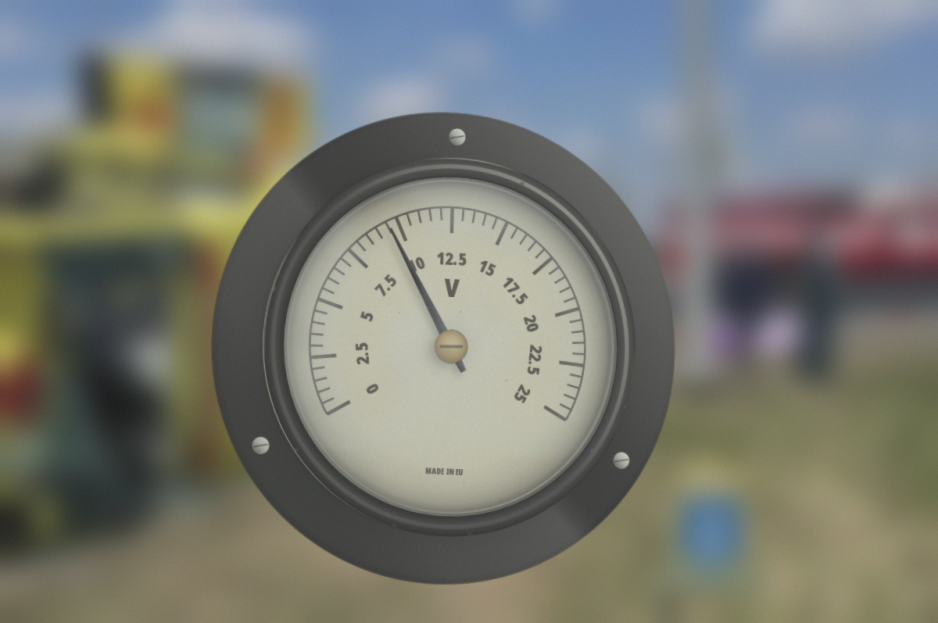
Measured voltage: 9.5 V
